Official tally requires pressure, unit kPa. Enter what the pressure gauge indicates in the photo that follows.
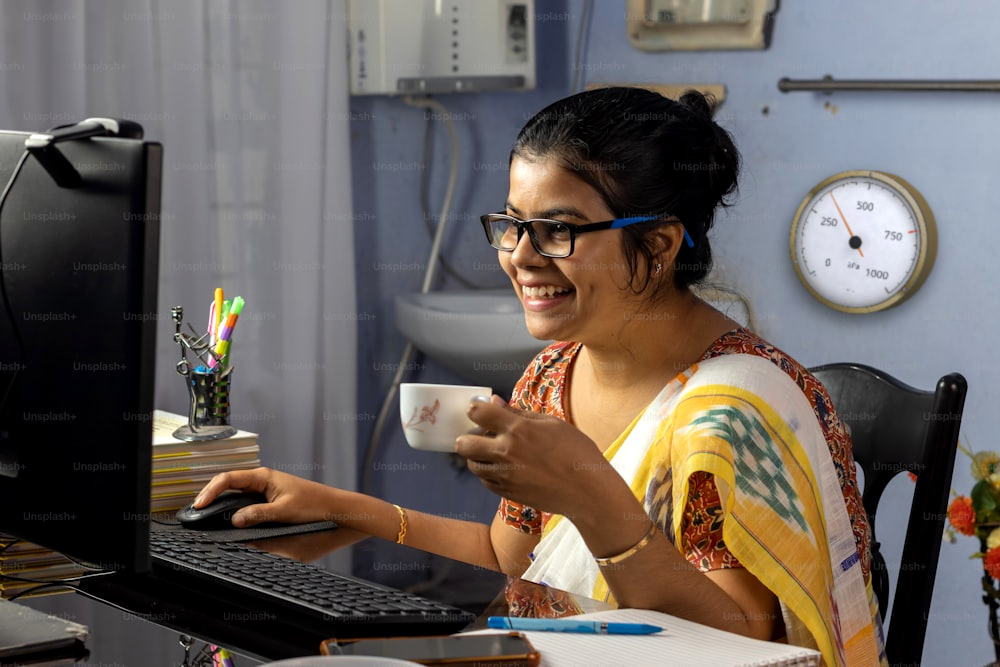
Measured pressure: 350 kPa
